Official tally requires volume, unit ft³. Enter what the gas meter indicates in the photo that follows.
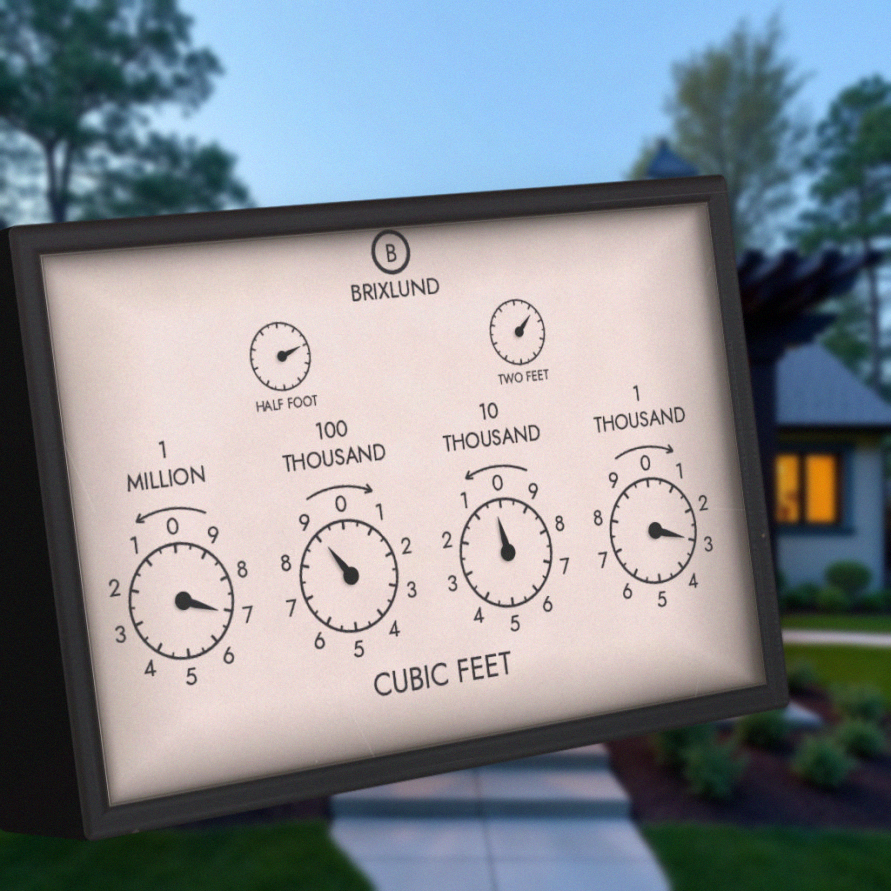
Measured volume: 690300 ft³
